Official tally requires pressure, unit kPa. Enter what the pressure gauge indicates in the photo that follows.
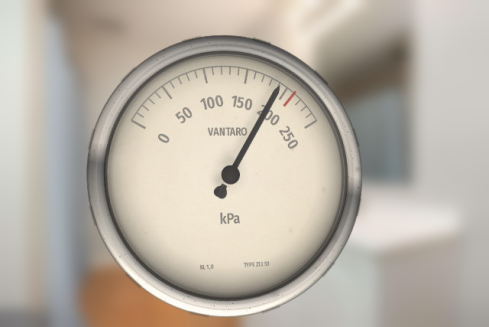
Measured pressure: 190 kPa
